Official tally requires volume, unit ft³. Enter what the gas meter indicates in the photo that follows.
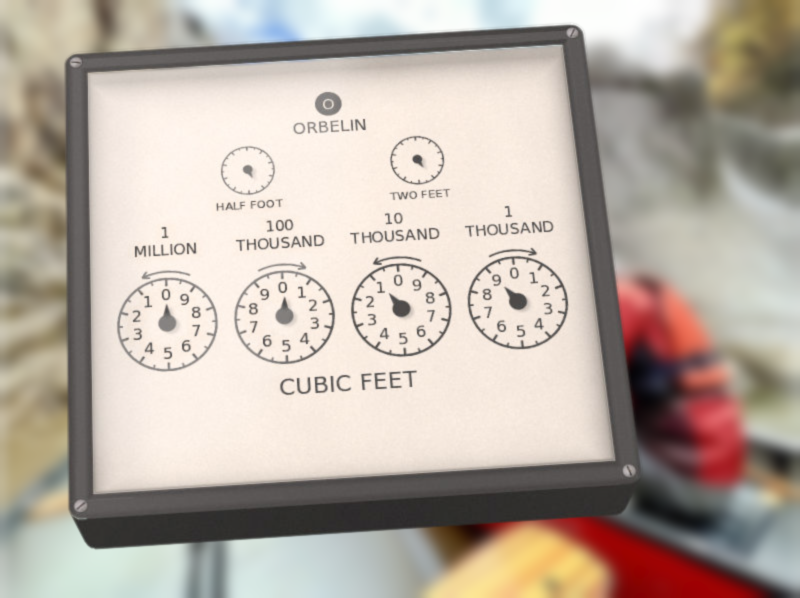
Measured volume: 900 ft³
